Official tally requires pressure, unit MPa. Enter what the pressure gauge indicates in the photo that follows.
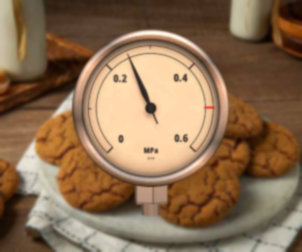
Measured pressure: 0.25 MPa
